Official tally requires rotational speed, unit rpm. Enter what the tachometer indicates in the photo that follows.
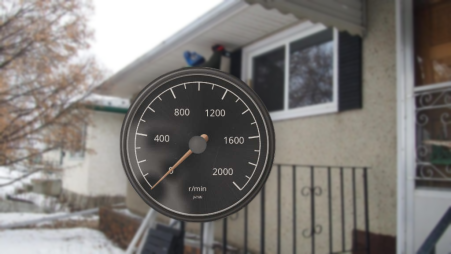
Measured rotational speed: 0 rpm
